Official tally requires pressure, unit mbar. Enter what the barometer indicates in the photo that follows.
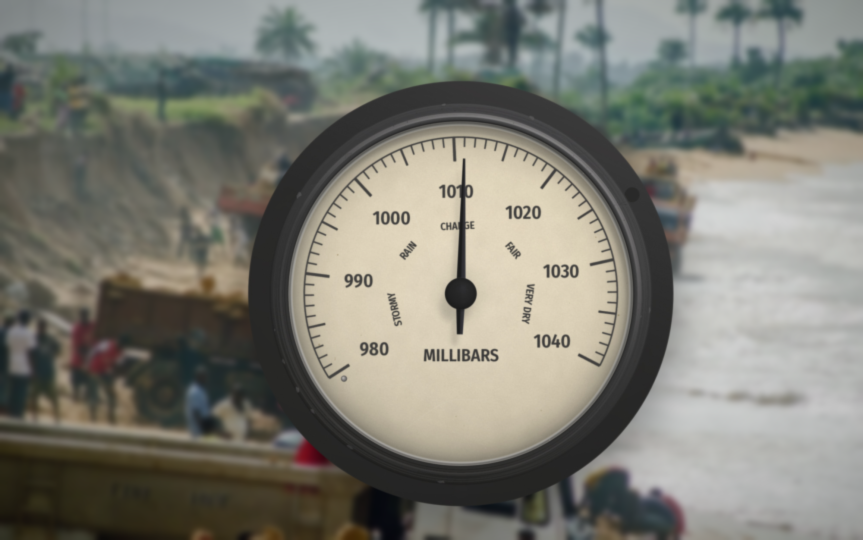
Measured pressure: 1011 mbar
